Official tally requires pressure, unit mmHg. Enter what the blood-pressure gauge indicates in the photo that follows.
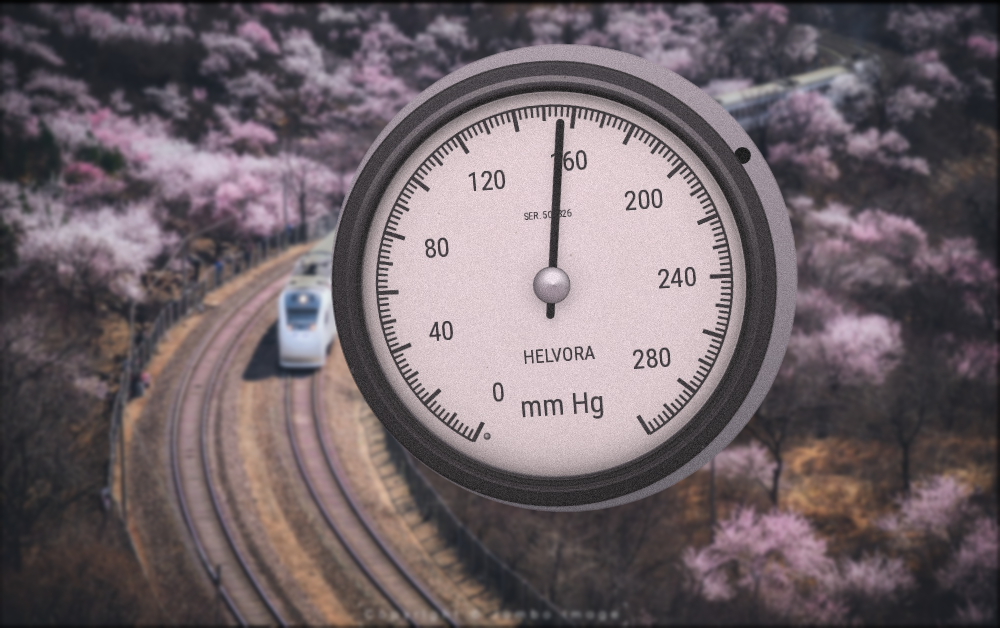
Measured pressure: 156 mmHg
